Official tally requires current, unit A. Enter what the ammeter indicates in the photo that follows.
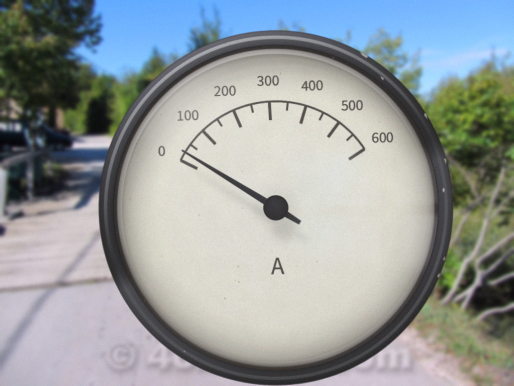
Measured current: 25 A
